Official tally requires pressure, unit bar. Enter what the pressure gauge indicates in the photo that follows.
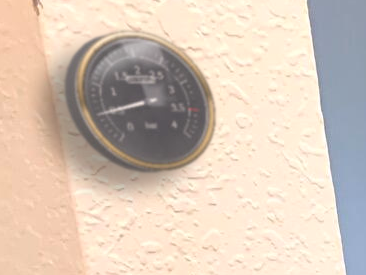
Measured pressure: 0.5 bar
